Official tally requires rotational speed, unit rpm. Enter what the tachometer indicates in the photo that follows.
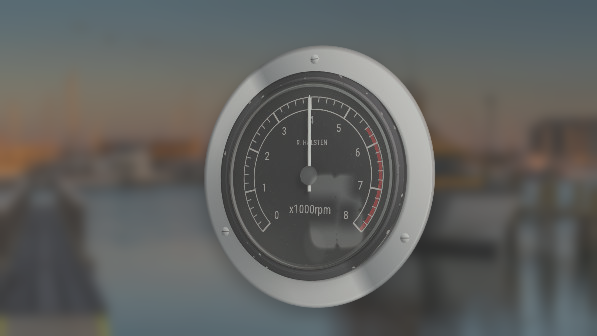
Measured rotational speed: 4000 rpm
